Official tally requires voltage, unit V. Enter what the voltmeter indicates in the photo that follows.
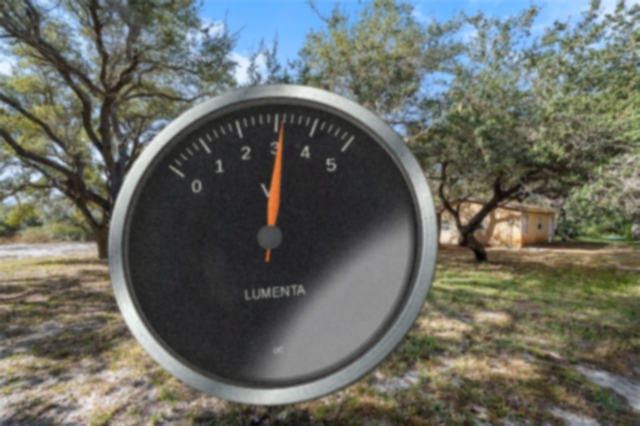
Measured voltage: 3.2 V
